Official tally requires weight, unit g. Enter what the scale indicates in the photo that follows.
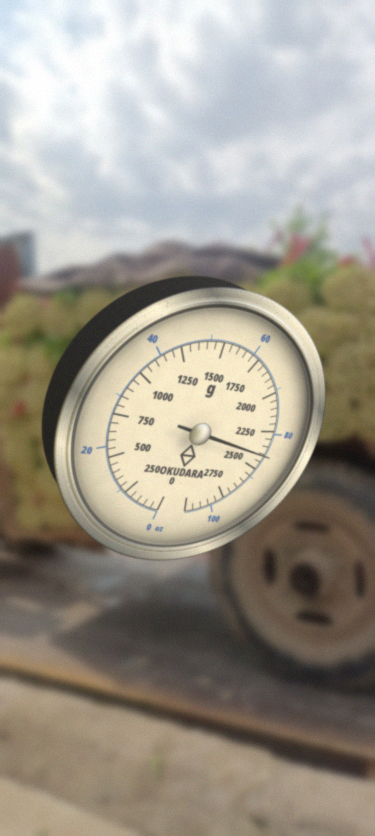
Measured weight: 2400 g
